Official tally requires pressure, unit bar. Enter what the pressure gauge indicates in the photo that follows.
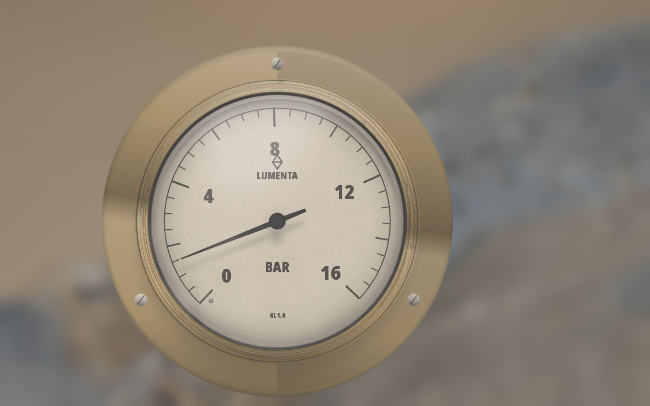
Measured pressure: 1.5 bar
